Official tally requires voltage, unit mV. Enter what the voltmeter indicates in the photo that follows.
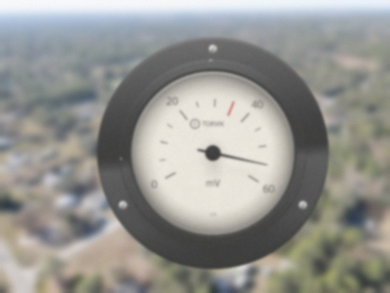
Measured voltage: 55 mV
